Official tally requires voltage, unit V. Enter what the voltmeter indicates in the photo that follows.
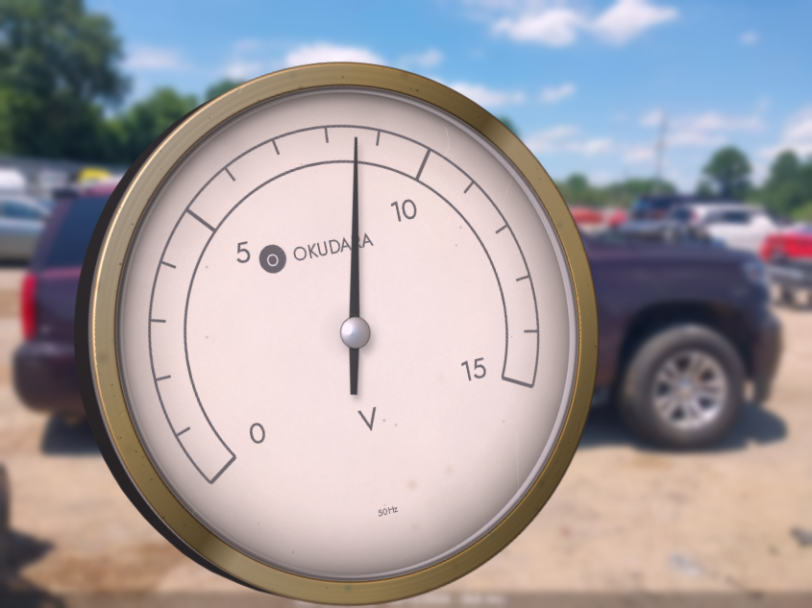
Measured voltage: 8.5 V
